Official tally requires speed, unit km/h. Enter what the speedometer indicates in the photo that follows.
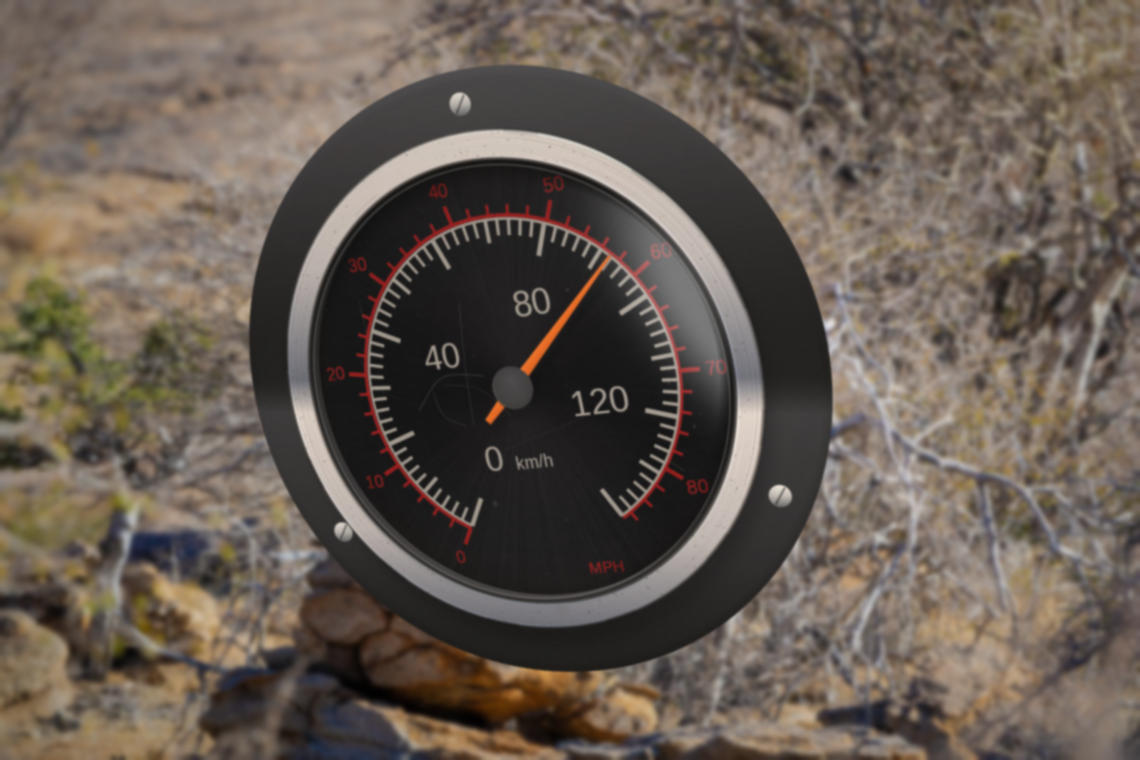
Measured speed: 92 km/h
